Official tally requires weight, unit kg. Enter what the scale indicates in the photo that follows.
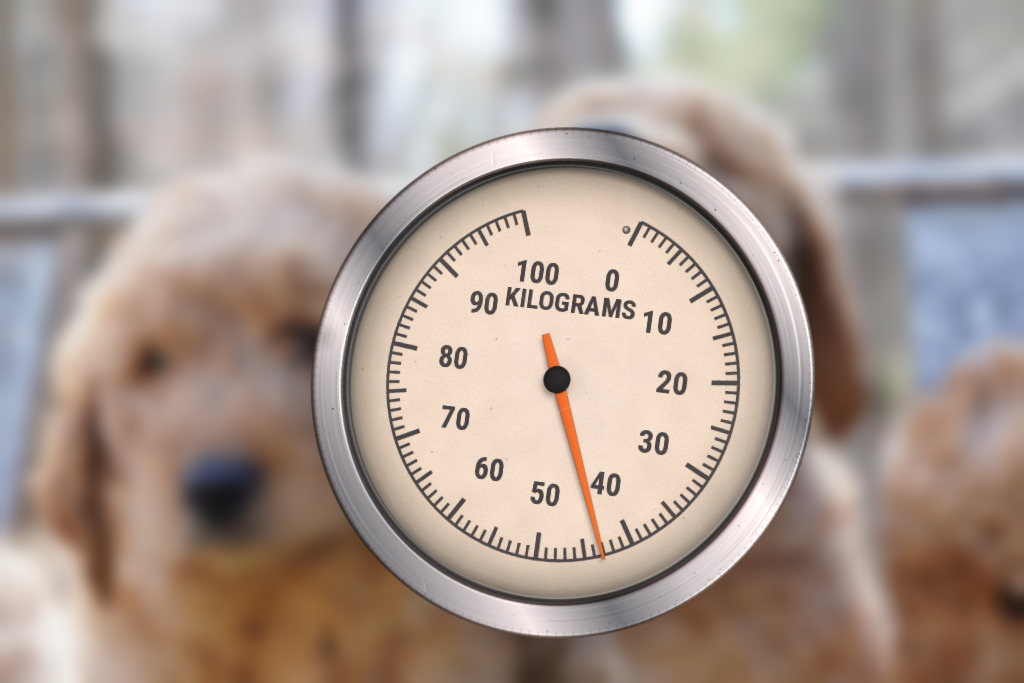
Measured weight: 43 kg
